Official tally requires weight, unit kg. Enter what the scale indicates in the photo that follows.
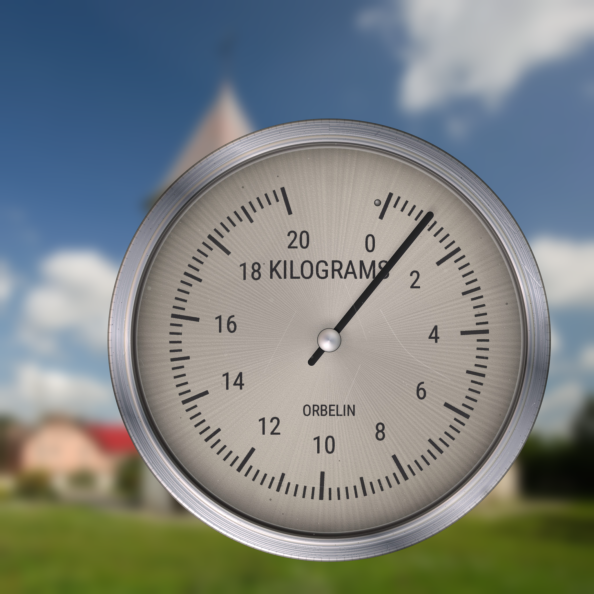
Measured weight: 1 kg
